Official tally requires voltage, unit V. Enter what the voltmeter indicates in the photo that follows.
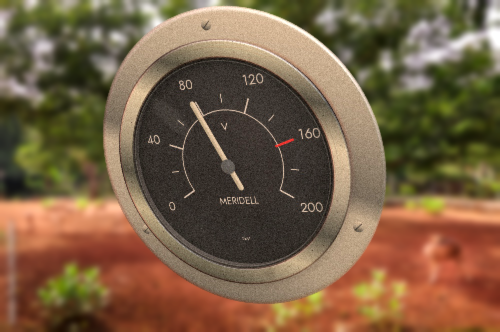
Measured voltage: 80 V
